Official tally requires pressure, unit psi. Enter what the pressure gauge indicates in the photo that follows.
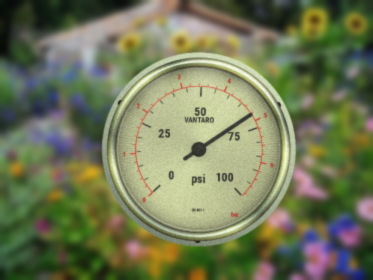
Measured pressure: 70 psi
